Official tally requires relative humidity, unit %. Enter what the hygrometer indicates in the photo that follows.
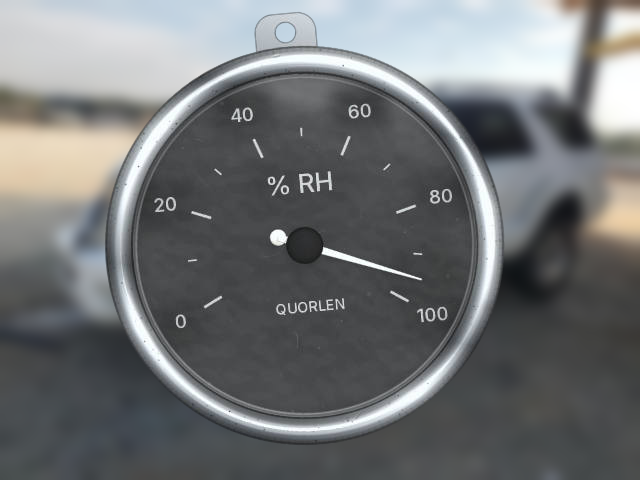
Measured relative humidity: 95 %
